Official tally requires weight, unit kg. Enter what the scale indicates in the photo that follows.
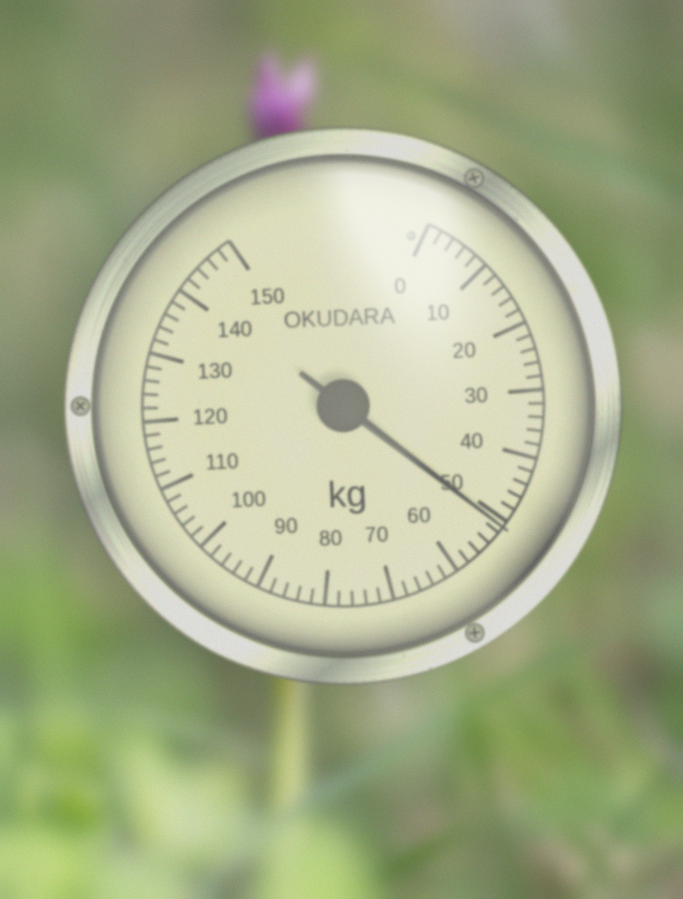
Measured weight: 51 kg
